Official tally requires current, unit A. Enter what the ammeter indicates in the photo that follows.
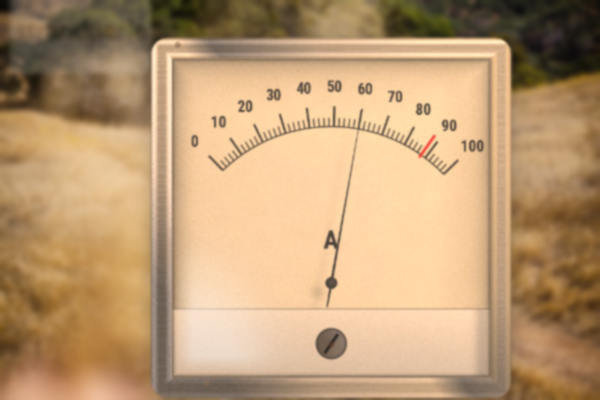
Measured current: 60 A
